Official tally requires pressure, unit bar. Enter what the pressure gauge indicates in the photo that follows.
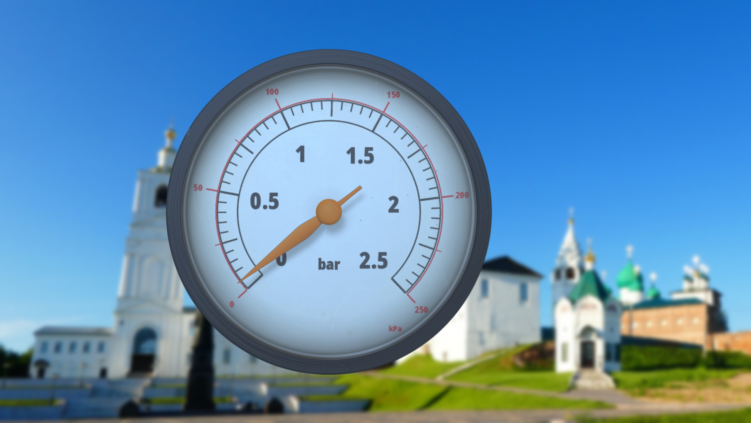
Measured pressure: 0.05 bar
